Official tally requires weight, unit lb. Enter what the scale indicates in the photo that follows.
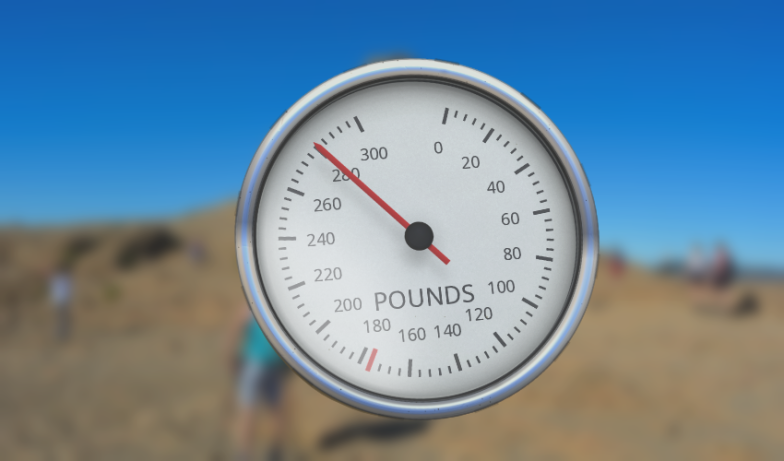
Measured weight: 280 lb
